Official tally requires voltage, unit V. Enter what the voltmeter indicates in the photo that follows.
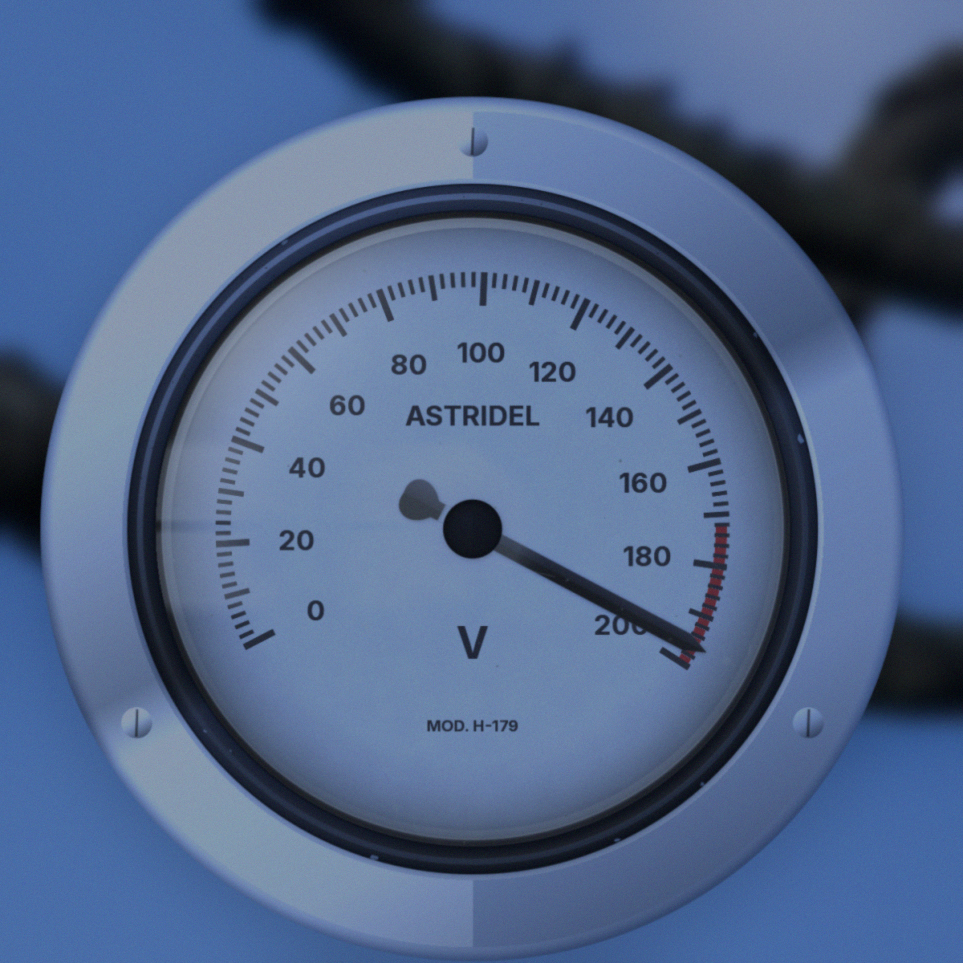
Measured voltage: 196 V
